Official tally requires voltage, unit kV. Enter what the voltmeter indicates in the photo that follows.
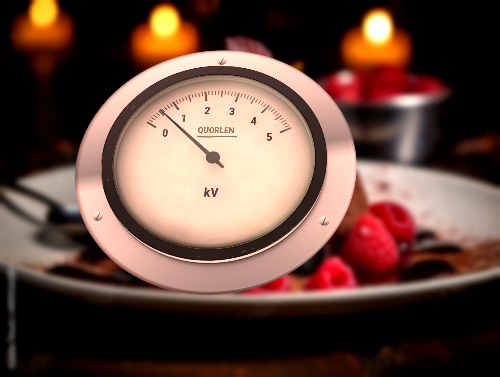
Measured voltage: 0.5 kV
